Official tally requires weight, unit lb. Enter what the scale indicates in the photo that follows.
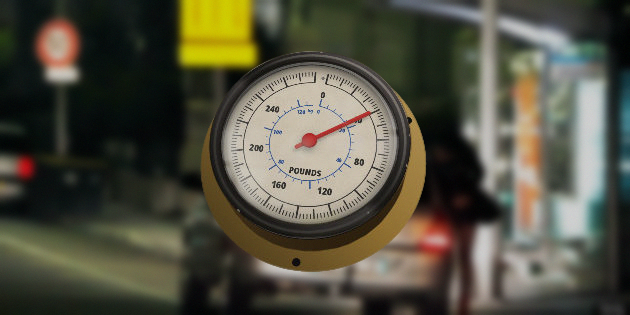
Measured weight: 40 lb
